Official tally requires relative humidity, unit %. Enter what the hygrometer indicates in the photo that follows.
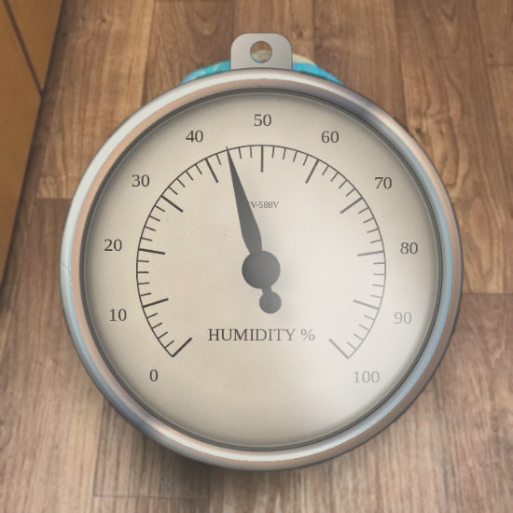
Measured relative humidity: 44 %
